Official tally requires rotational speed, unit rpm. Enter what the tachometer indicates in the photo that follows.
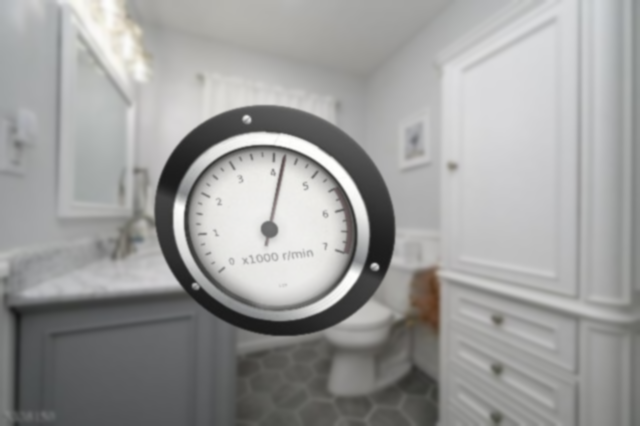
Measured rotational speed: 4250 rpm
